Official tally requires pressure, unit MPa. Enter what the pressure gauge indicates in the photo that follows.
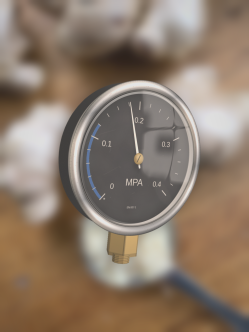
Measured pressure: 0.18 MPa
